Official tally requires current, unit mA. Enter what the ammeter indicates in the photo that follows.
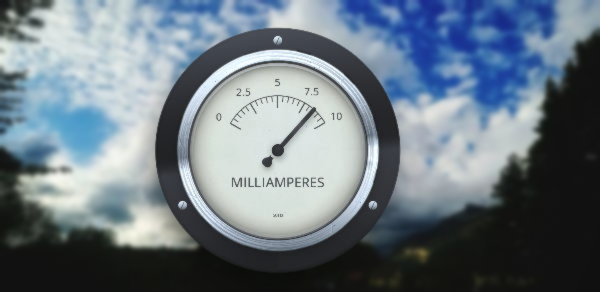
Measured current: 8.5 mA
